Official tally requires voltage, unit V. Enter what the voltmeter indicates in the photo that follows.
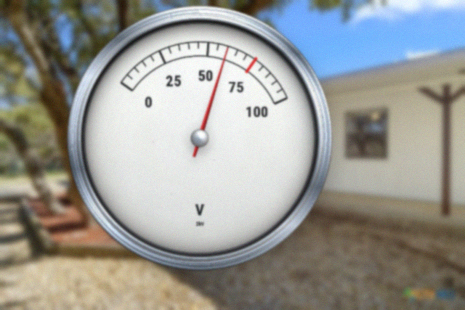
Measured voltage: 60 V
